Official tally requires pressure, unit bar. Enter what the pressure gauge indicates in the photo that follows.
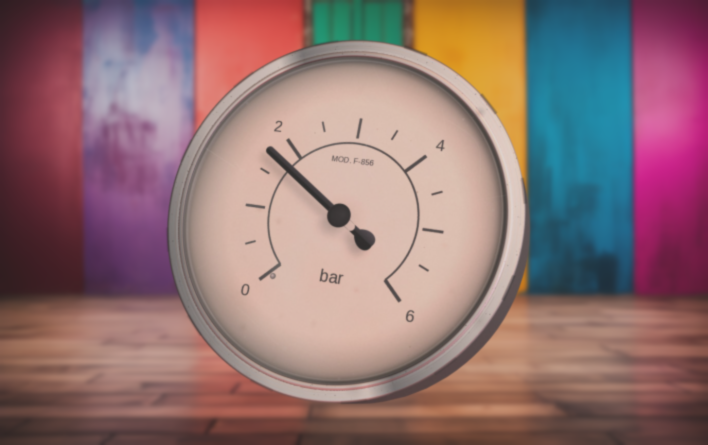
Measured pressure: 1.75 bar
